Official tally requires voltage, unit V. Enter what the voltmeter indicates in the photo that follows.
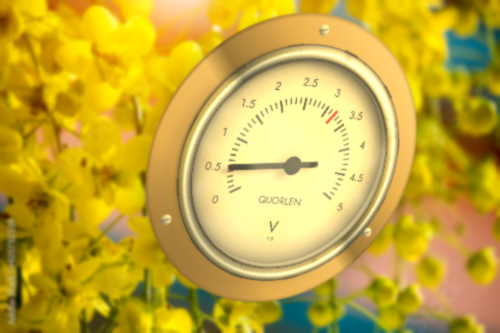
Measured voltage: 0.5 V
